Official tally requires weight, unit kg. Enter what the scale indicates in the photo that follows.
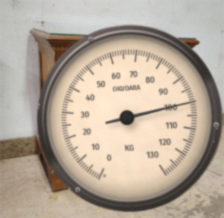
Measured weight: 100 kg
